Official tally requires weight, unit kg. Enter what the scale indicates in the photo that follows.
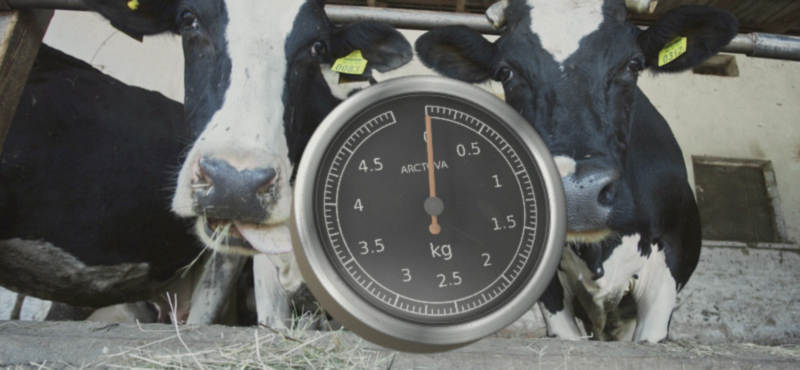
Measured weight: 0 kg
